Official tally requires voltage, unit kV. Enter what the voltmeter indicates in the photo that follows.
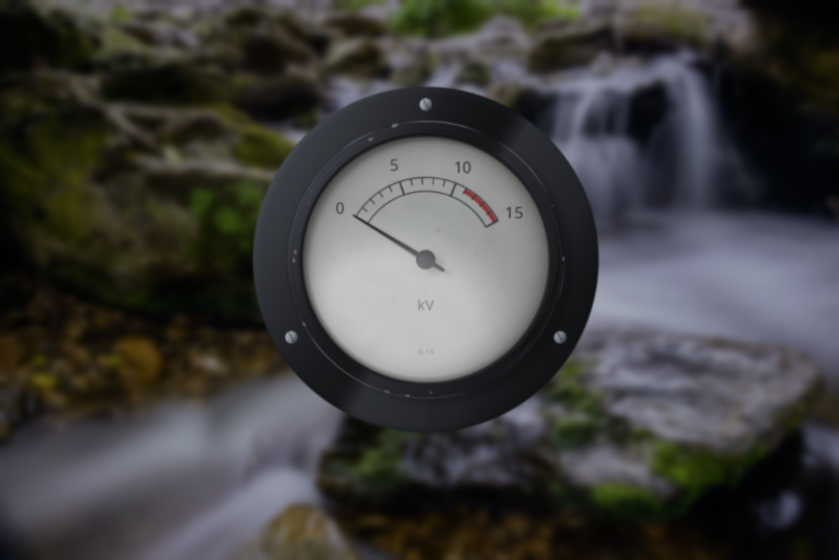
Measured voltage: 0 kV
